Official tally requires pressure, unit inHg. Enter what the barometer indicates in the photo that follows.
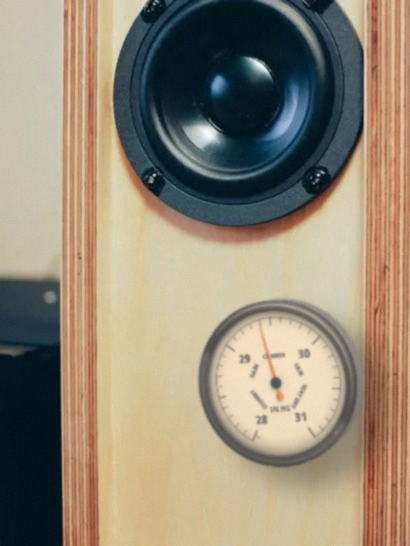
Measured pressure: 29.4 inHg
